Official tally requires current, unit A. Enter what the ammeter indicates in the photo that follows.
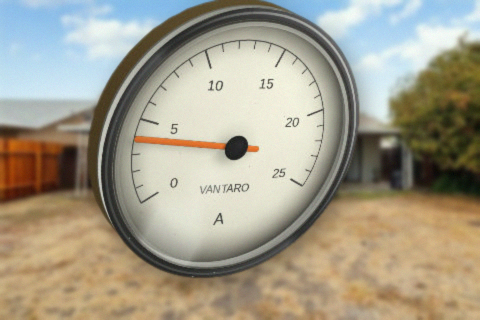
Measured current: 4 A
